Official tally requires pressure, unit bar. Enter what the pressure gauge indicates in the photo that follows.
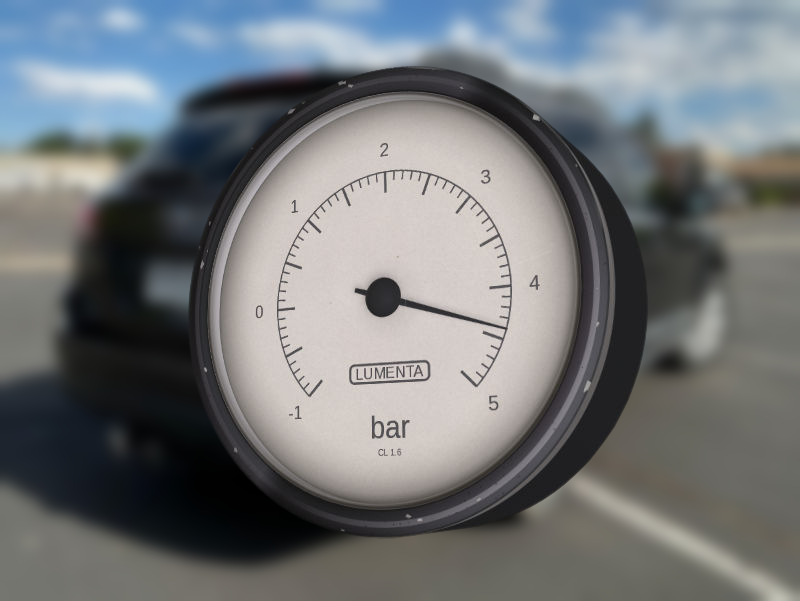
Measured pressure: 4.4 bar
